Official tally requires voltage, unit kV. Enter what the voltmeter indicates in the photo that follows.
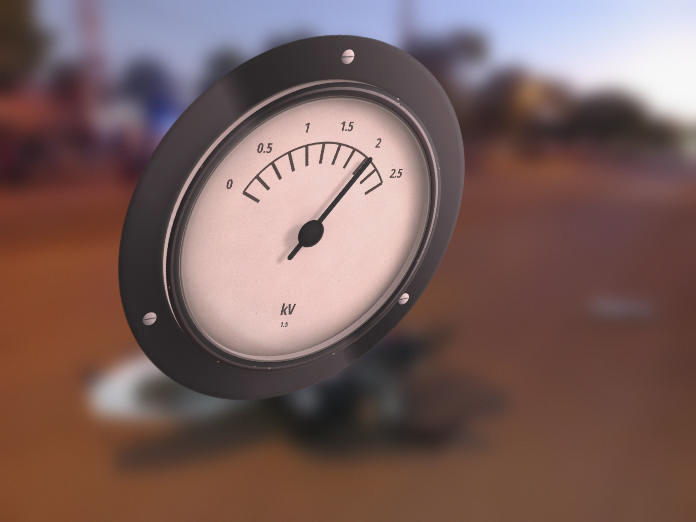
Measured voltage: 2 kV
